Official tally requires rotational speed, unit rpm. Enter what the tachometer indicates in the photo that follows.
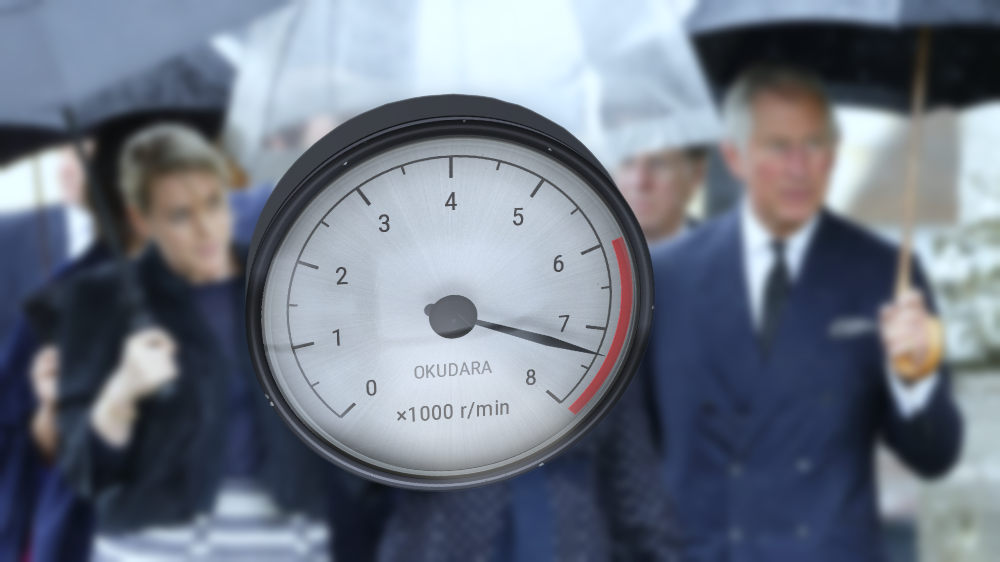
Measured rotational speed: 7250 rpm
